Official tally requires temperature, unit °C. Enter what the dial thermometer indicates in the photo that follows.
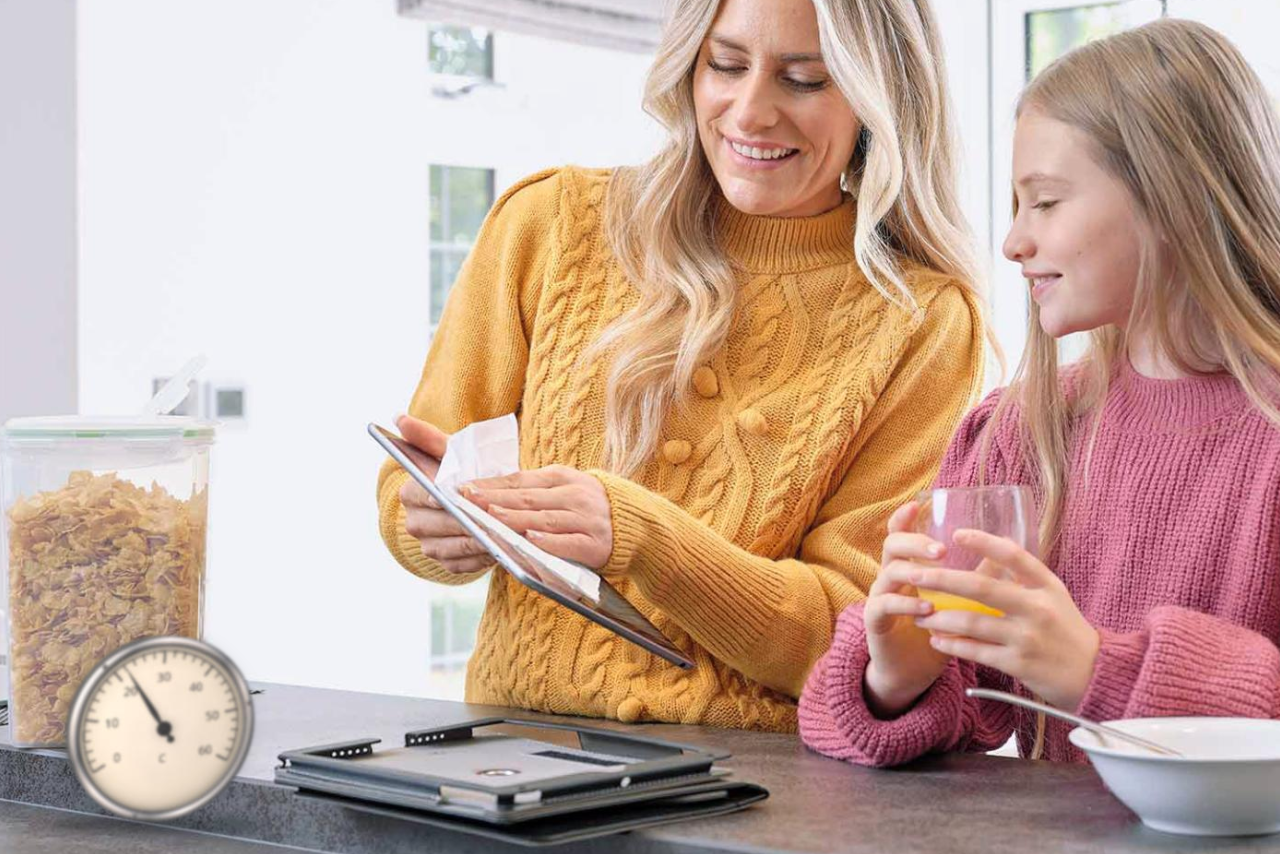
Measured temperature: 22 °C
